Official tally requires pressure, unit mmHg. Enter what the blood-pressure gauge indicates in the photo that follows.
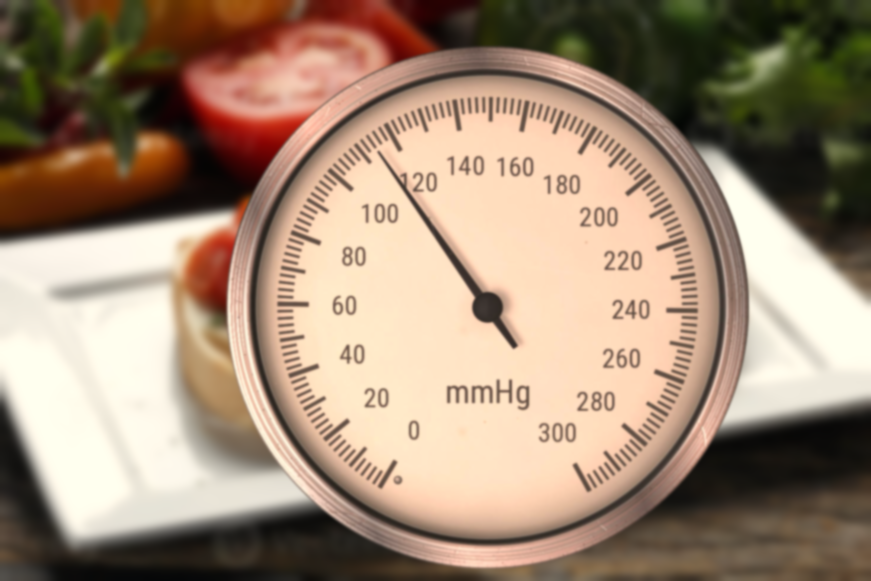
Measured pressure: 114 mmHg
